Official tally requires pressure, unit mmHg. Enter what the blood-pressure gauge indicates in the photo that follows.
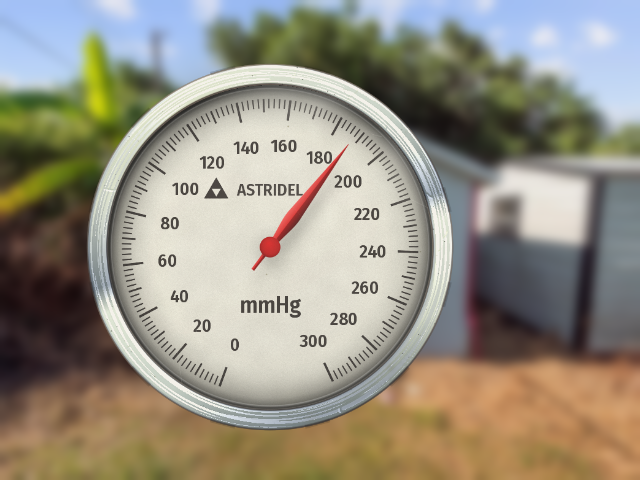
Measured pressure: 188 mmHg
